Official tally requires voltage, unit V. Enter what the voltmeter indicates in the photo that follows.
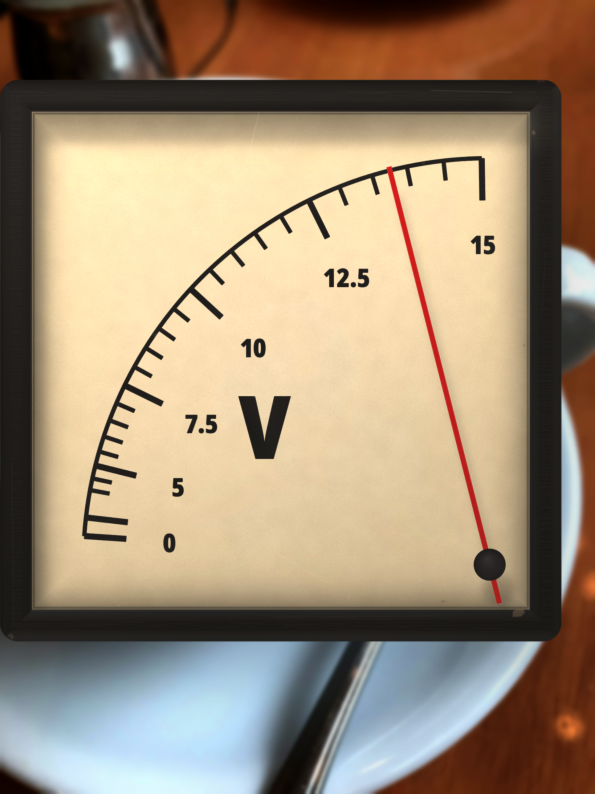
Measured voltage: 13.75 V
